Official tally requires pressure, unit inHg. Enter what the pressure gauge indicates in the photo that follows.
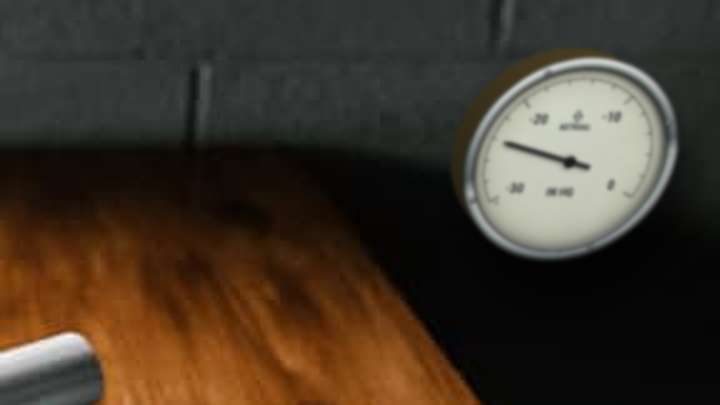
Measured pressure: -24 inHg
